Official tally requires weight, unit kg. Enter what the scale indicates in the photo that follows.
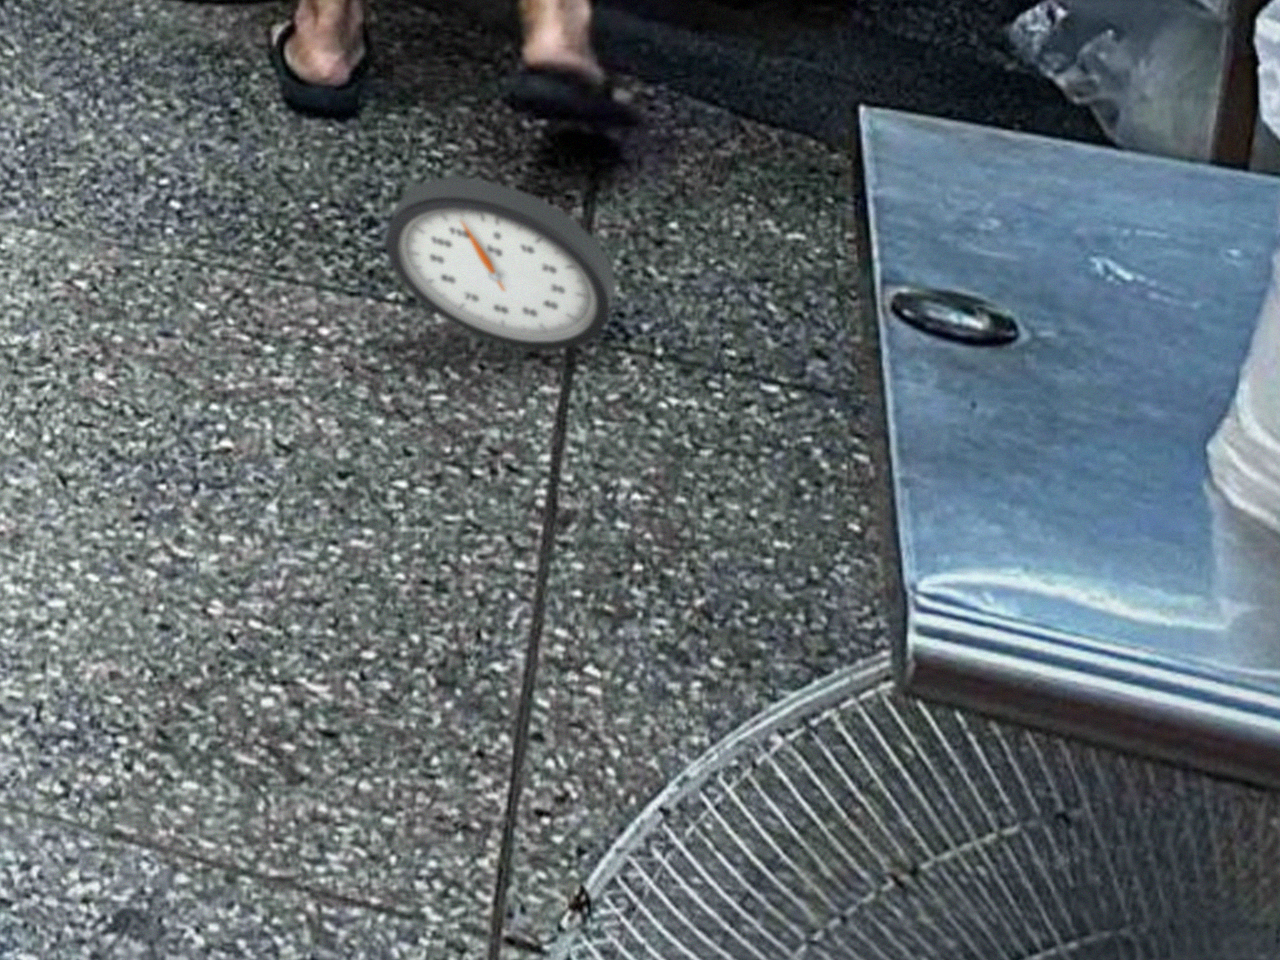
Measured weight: 115 kg
